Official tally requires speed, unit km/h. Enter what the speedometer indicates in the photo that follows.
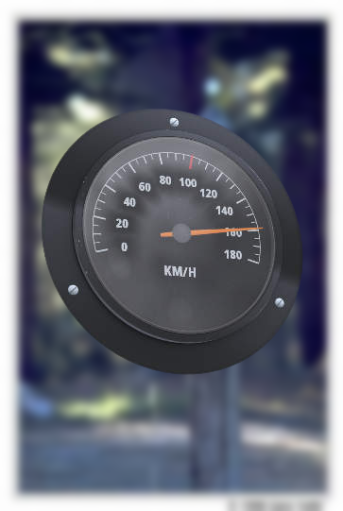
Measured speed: 160 km/h
